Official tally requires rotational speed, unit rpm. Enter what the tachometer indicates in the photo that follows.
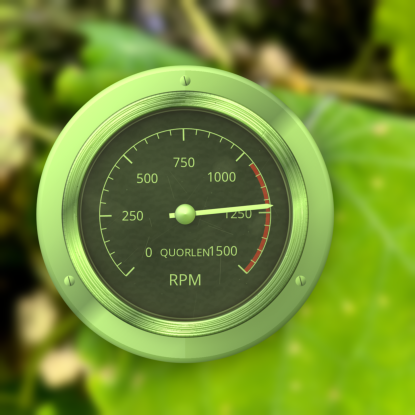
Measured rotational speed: 1225 rpm
